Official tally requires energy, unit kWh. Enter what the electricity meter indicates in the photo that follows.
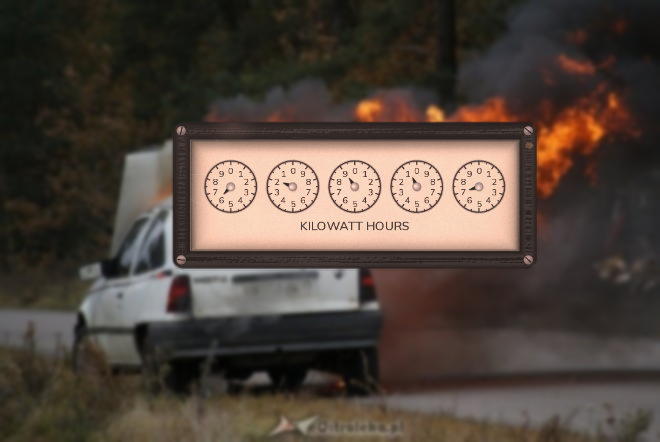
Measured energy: 61907 kWh
